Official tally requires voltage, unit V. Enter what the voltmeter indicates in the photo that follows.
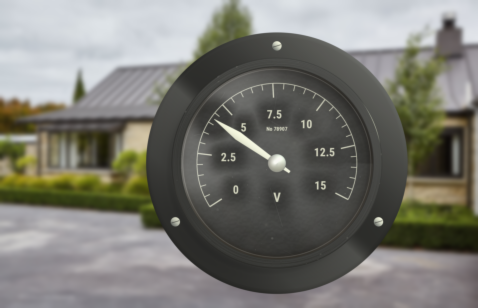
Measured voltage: 4.25 V
